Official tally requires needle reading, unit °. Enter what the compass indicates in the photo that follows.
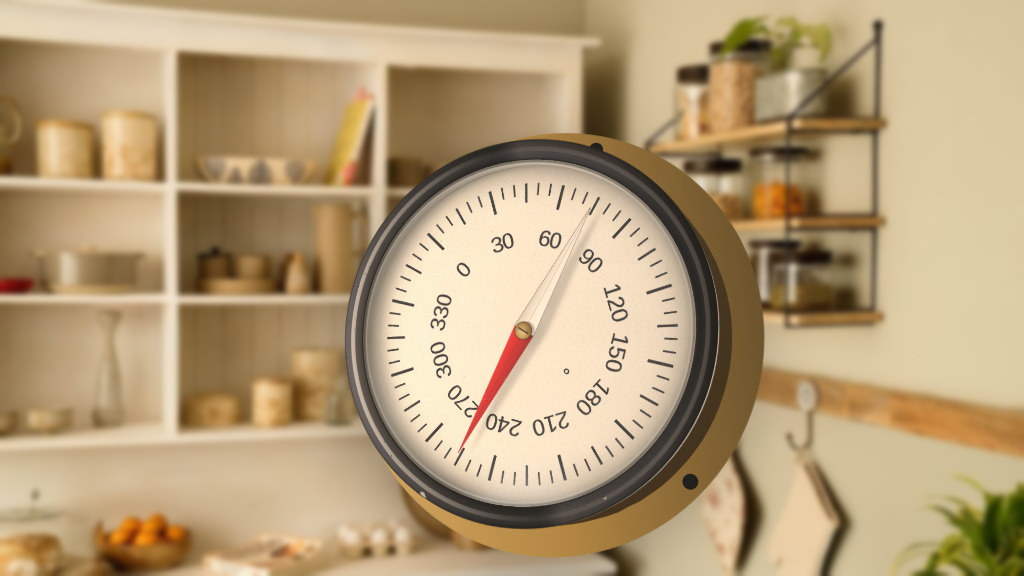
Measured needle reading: 255 °
